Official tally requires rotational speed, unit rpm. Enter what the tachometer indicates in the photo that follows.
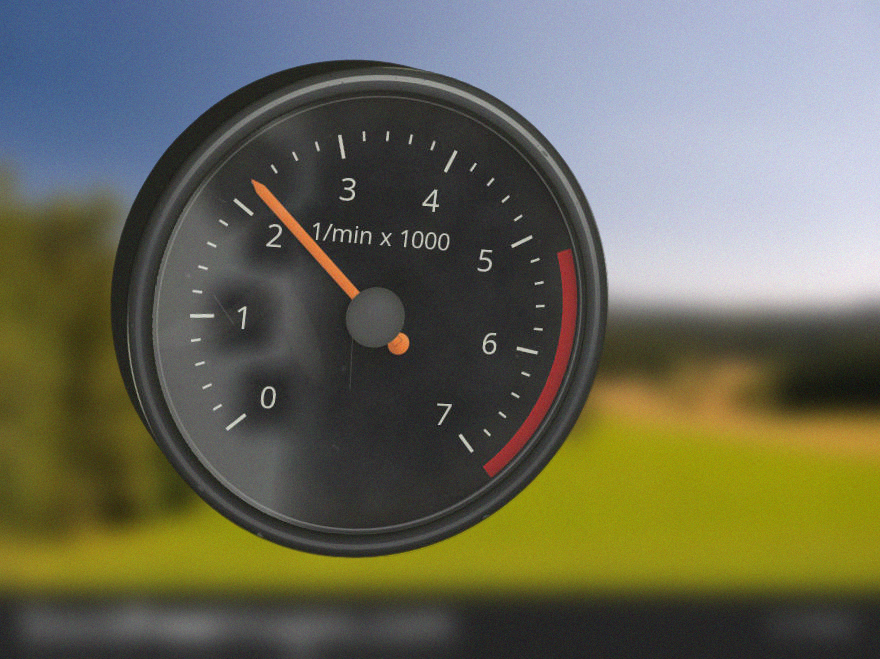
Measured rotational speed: 2200 rpm
